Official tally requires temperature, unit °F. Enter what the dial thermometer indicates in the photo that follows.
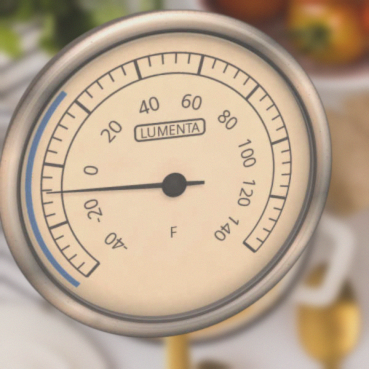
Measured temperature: -8 °F
